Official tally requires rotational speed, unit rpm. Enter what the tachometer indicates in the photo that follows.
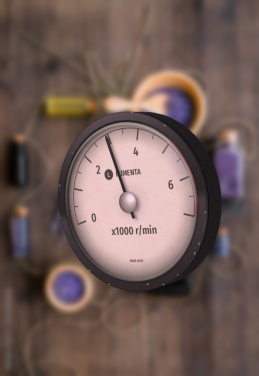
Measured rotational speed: 3000 rpm
